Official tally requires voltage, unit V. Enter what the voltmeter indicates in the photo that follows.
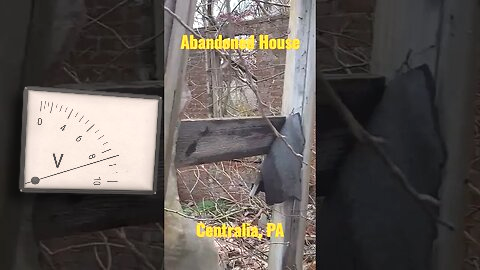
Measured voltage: 8.5 V
